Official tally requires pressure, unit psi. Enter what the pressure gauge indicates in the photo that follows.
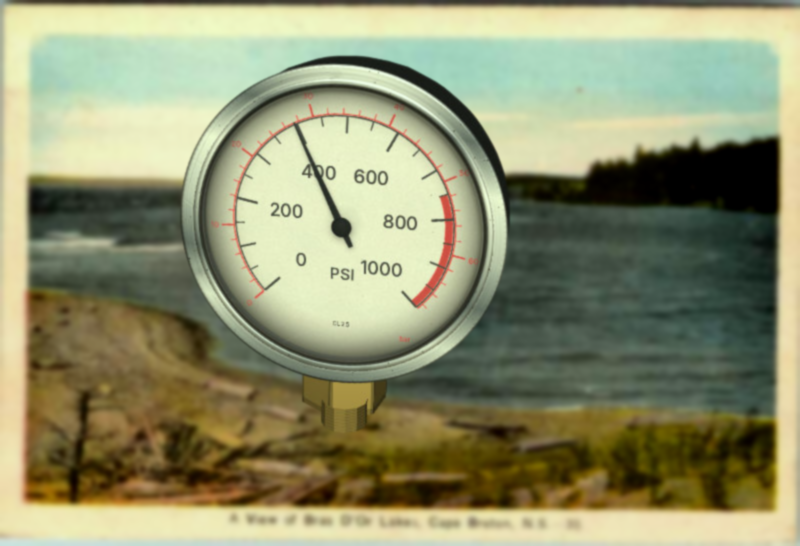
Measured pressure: 400 psi
